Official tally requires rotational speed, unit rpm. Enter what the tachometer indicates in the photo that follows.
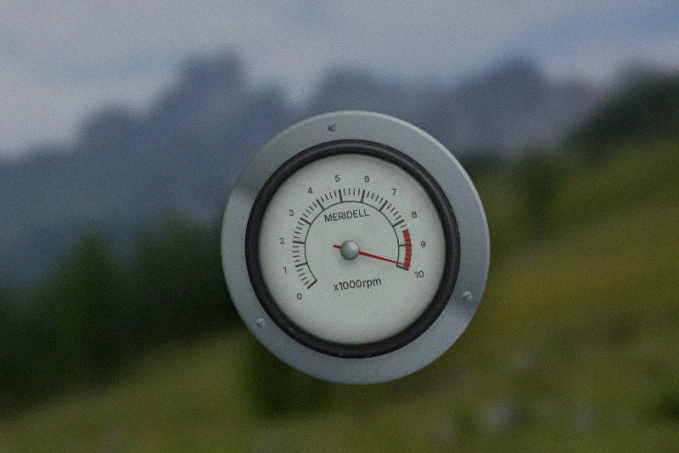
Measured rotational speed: 9800 rpm
